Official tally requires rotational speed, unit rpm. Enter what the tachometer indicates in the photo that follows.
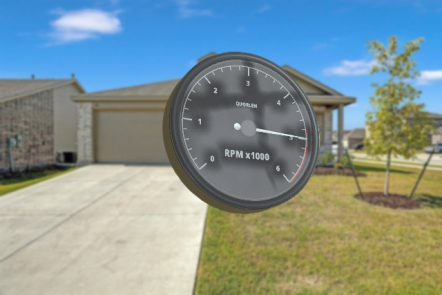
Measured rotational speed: 5000 rpm
